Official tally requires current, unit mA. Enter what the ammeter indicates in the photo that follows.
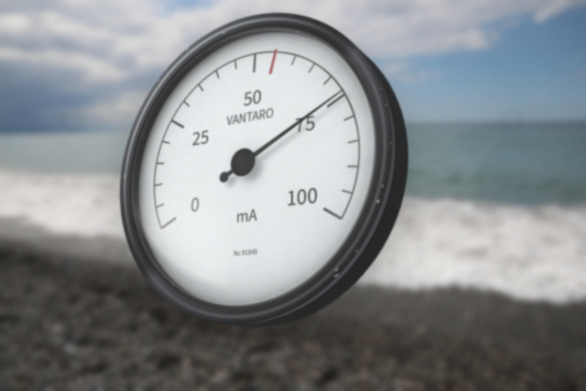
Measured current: 75 mA
